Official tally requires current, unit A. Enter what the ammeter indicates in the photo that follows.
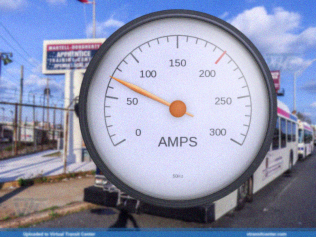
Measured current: 70 A
